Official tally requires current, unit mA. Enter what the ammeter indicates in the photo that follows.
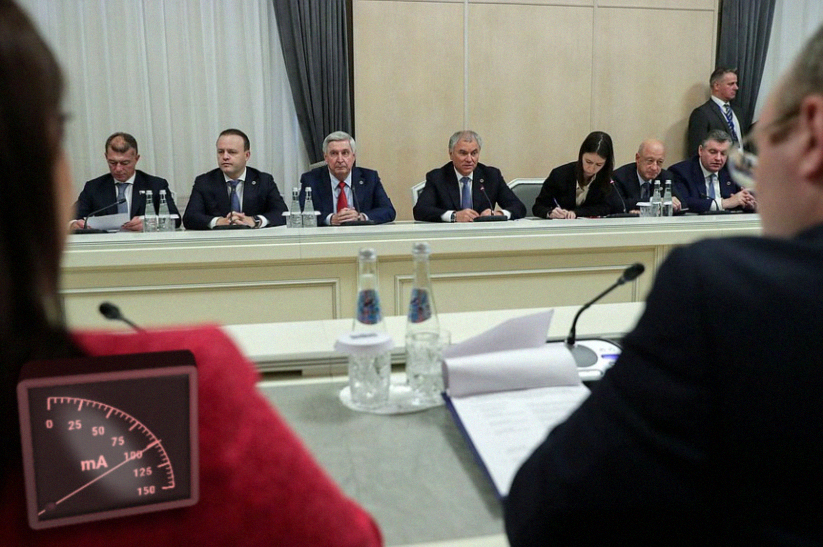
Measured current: 100 mA
